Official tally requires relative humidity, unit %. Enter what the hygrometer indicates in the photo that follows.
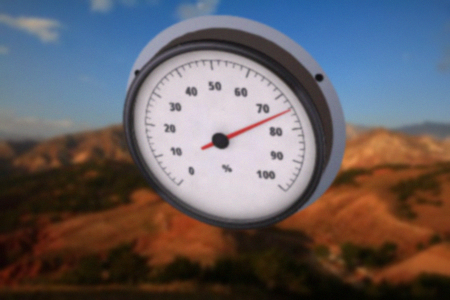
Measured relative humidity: 74 %
